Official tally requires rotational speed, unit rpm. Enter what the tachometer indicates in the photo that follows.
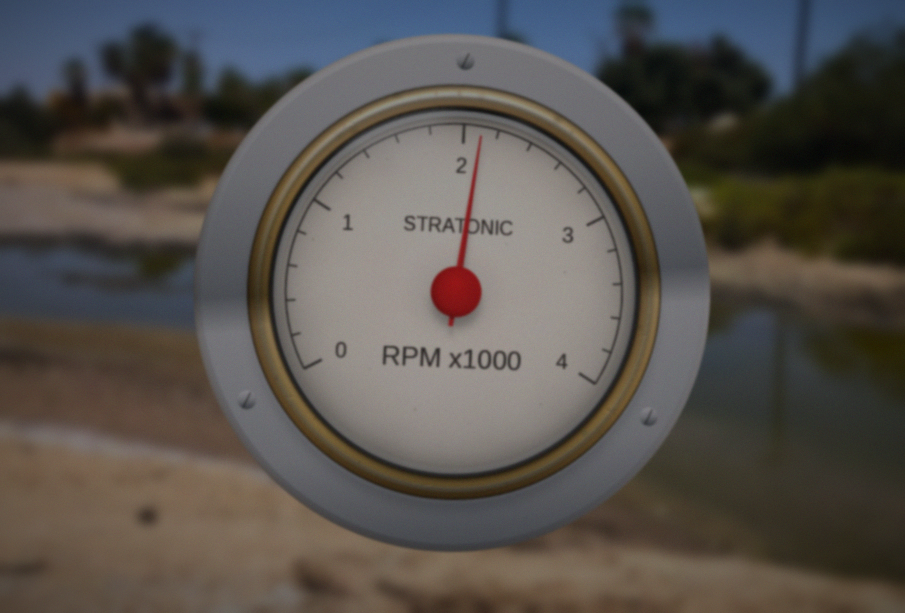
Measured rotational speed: 2100 rpm
